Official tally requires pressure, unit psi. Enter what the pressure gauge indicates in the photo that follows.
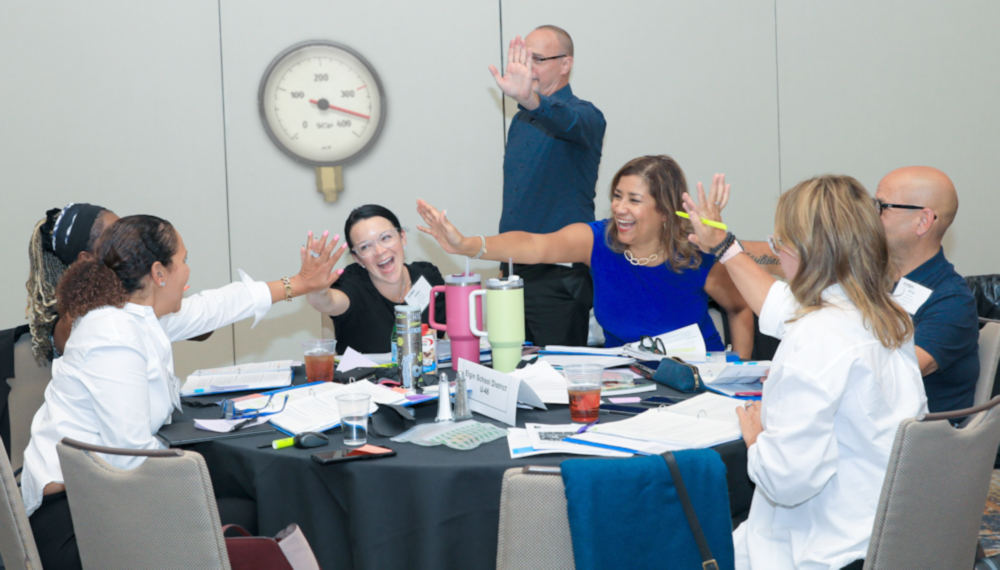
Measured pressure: 360 psi
